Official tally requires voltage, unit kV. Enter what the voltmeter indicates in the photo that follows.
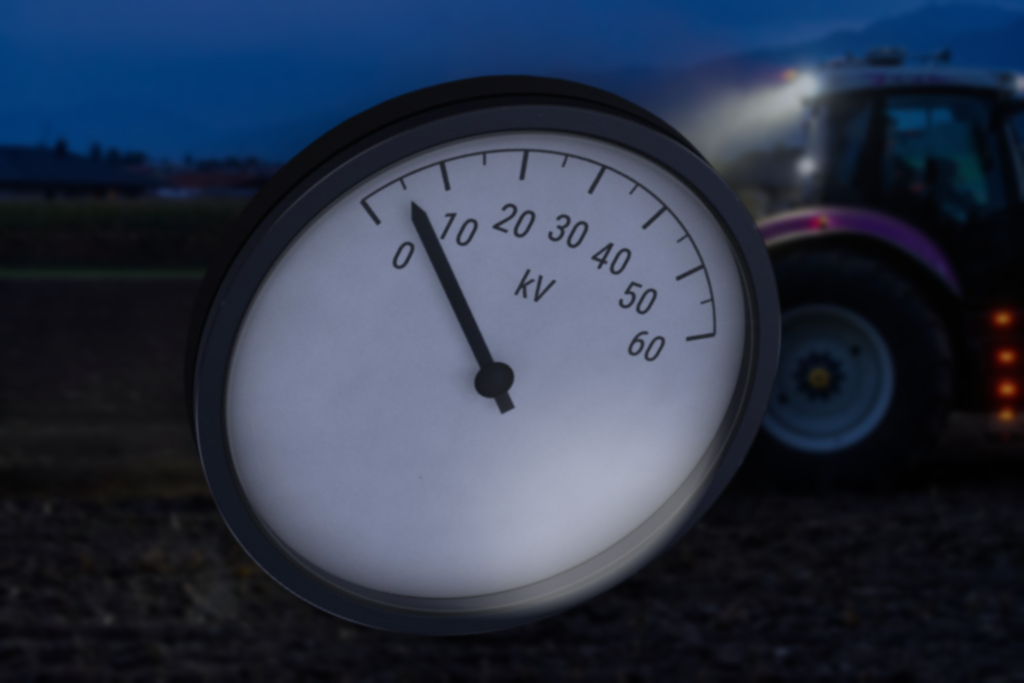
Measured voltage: 5 kV
